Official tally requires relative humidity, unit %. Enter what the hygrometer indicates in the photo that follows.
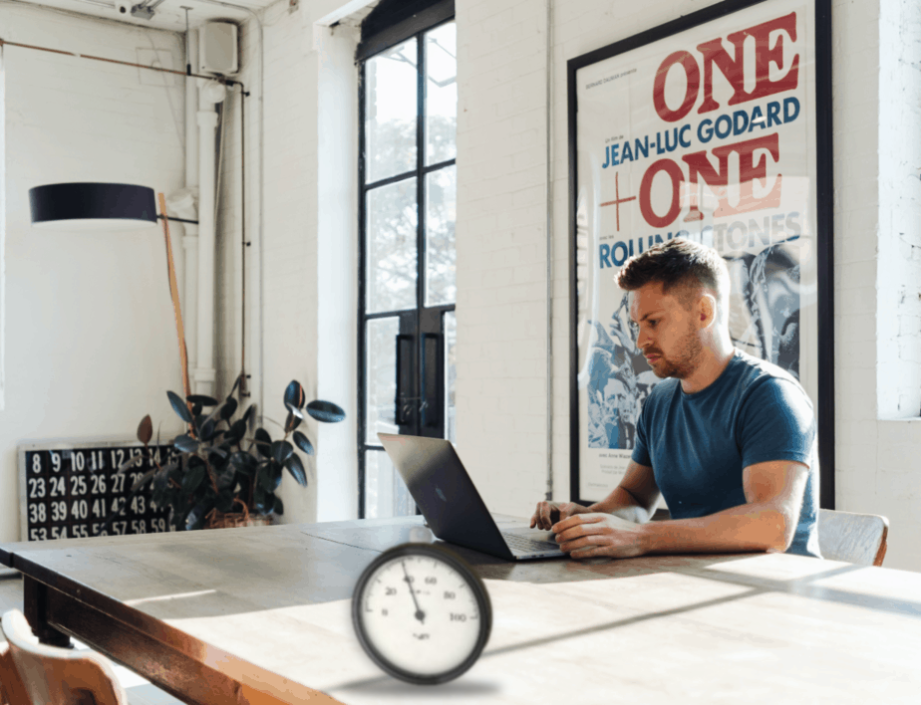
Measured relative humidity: 40 %
